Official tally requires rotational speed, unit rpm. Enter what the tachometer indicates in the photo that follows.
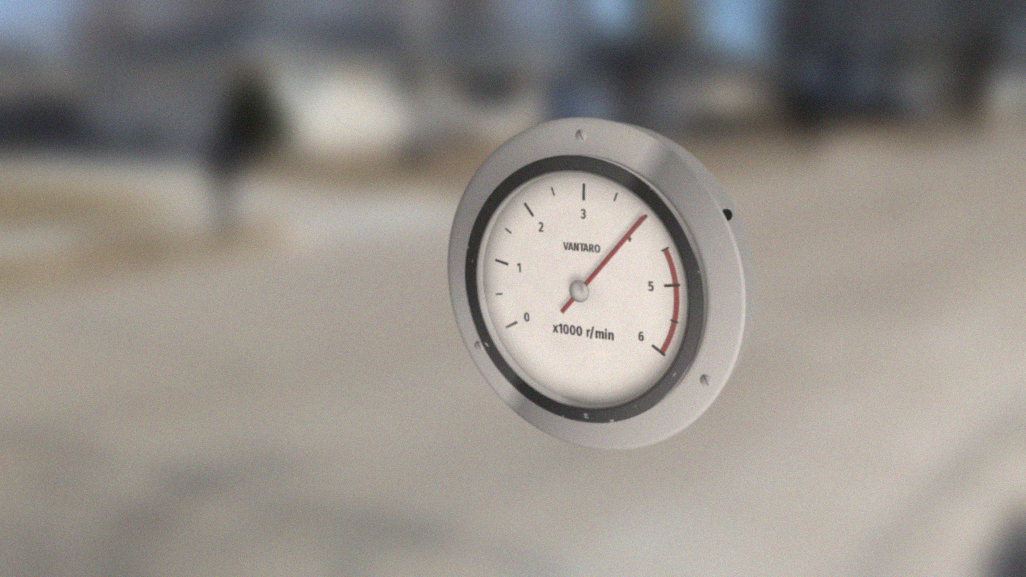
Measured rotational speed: 4000 rpm
